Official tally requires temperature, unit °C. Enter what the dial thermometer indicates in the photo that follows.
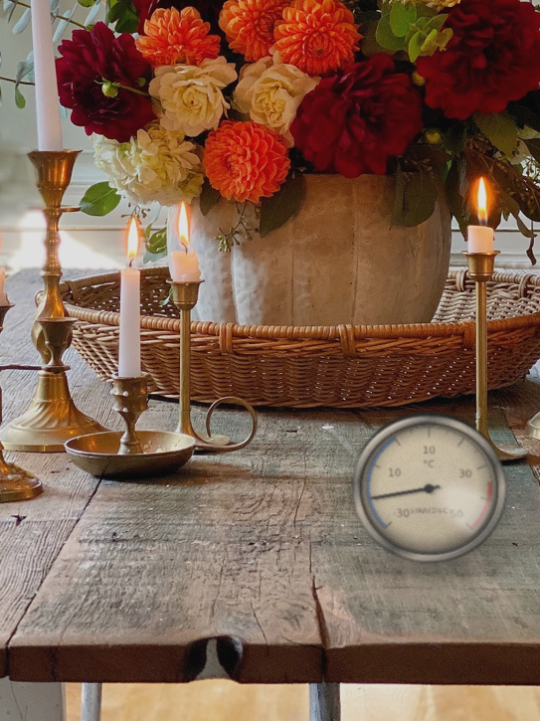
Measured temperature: -20 °C
